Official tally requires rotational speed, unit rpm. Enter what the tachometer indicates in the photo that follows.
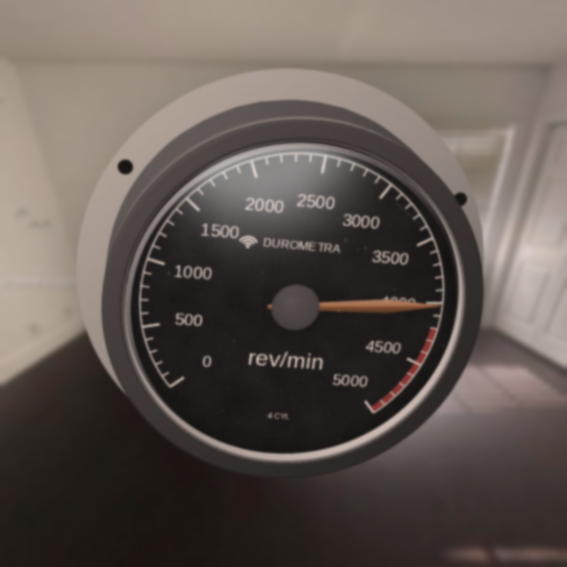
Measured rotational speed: 4000 rpm
